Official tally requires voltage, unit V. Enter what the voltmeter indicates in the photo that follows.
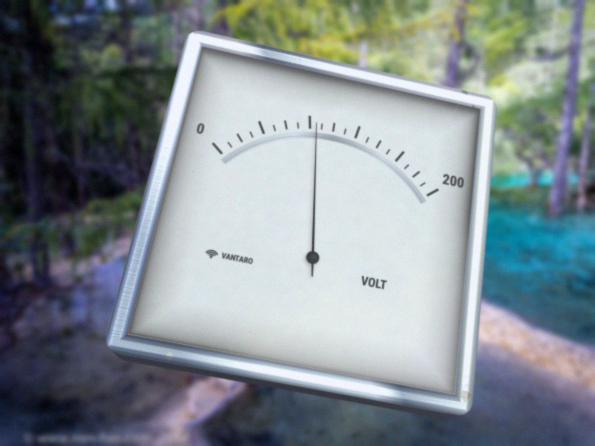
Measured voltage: 85 V
